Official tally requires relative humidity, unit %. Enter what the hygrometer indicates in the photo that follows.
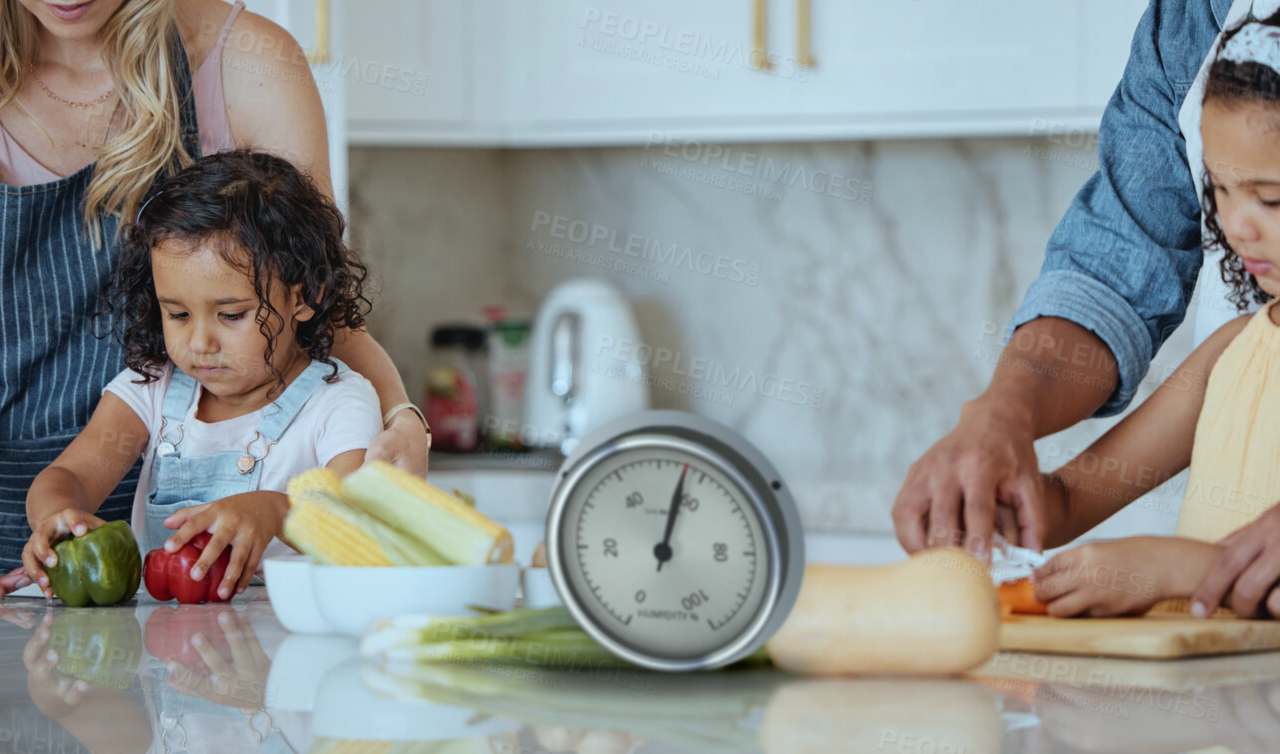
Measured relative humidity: 56 %
